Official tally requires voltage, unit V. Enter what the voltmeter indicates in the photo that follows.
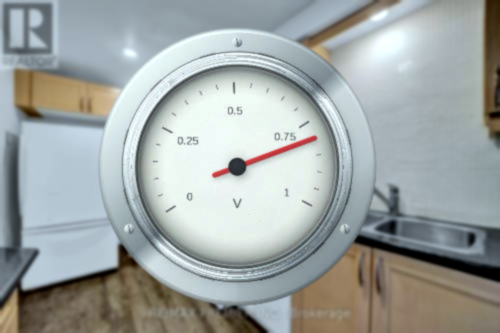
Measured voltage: 0.8 V
